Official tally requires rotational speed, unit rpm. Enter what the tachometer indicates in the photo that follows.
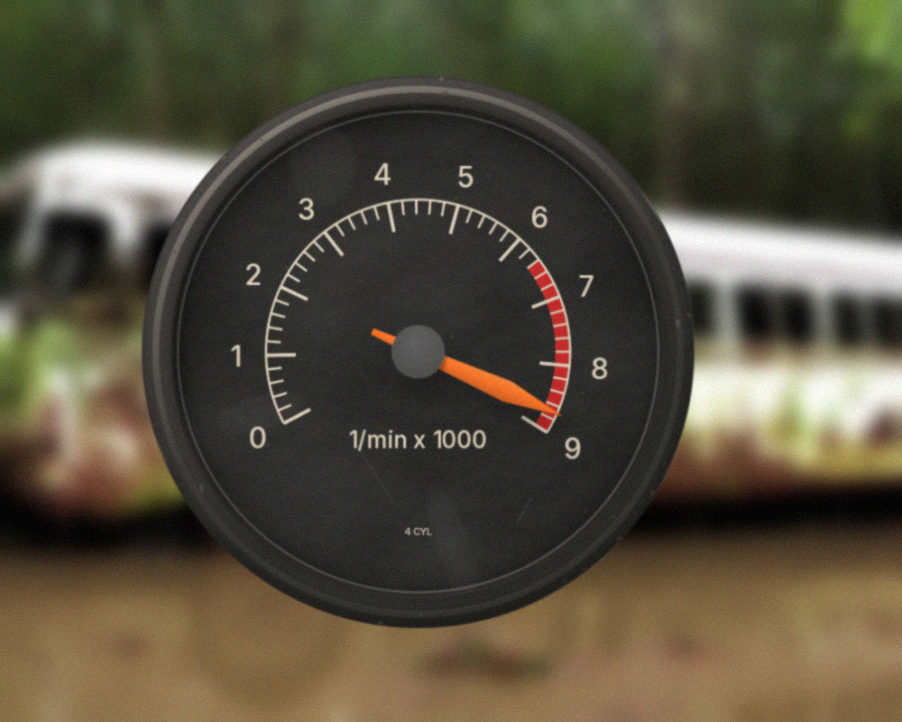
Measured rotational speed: 8700 rpm
